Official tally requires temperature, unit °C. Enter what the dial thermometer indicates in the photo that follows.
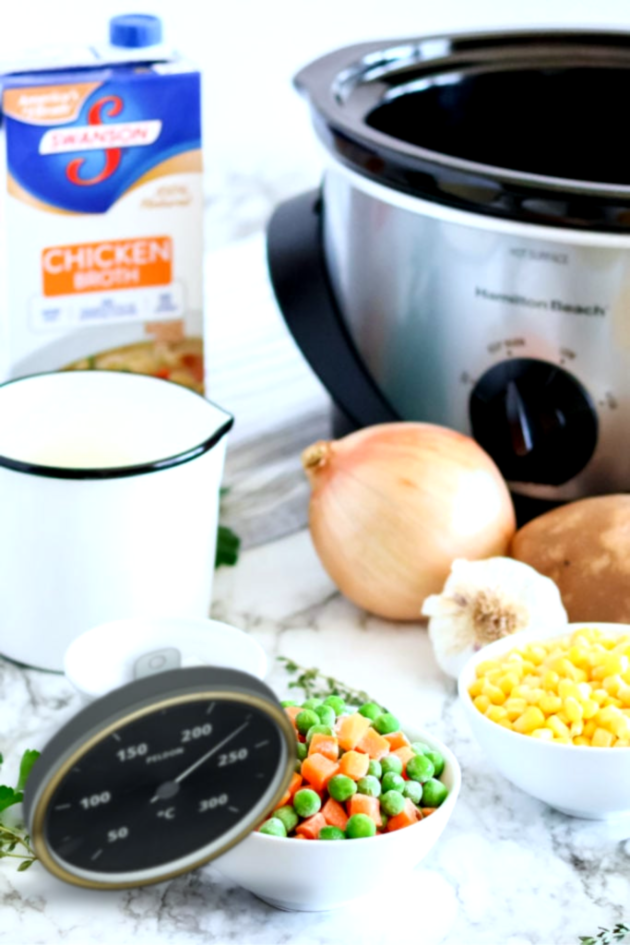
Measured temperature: 225 °C
